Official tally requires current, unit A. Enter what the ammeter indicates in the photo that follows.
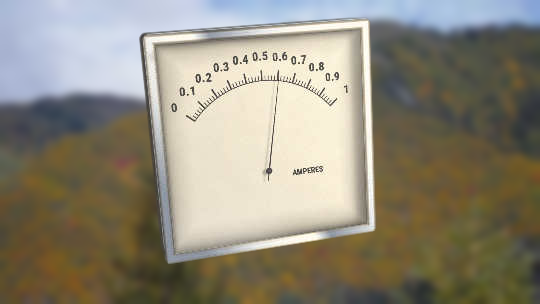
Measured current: 0.6 A
